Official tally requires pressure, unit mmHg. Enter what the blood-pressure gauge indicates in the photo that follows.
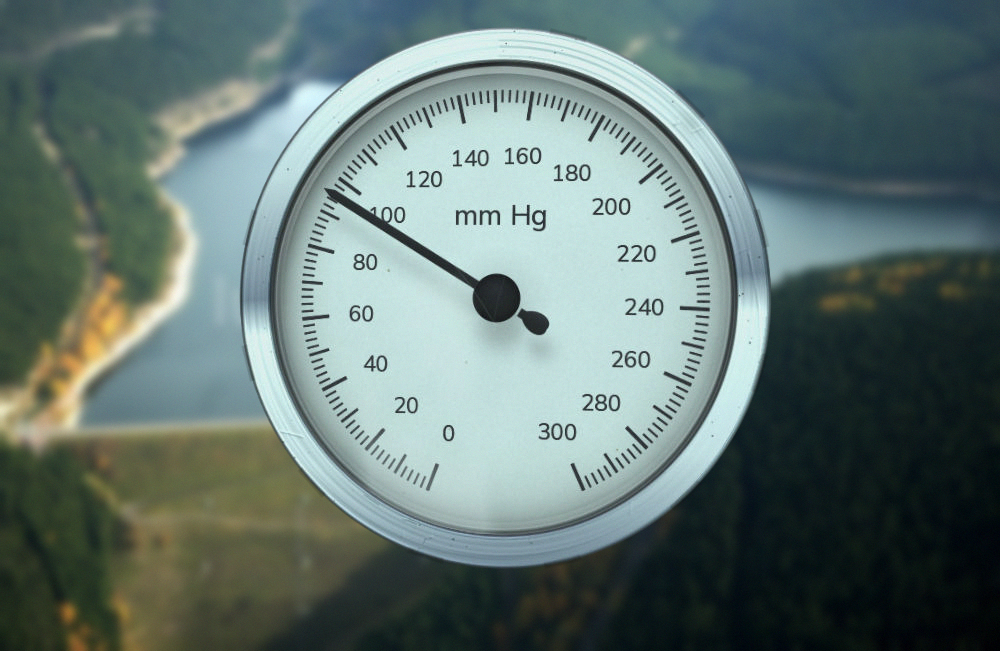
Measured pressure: 96 mmHg
